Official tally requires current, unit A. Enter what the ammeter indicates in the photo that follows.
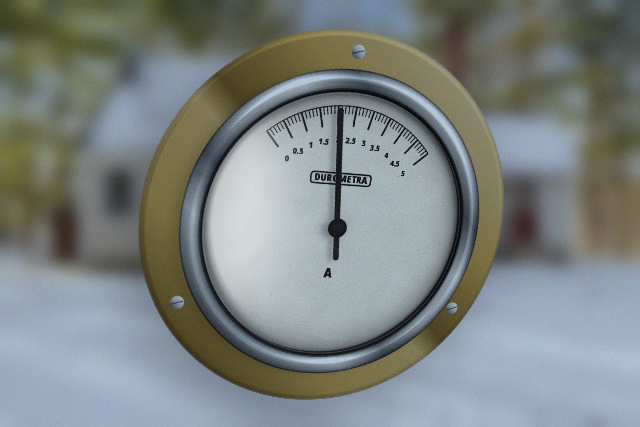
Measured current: 2 A
